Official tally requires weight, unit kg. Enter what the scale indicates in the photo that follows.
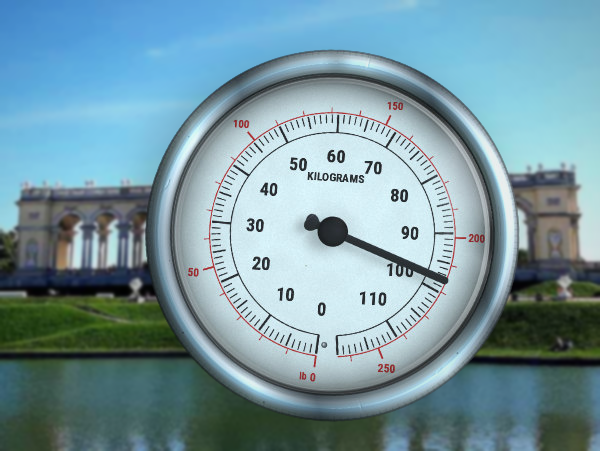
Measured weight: 98 kg
